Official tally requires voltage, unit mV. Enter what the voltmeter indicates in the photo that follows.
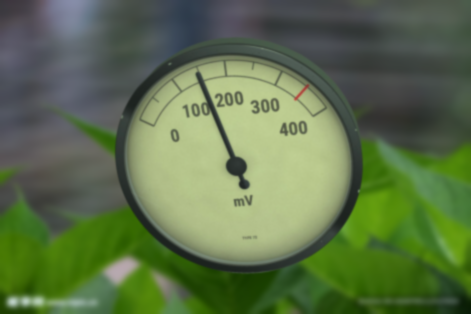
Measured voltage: 150 mV
